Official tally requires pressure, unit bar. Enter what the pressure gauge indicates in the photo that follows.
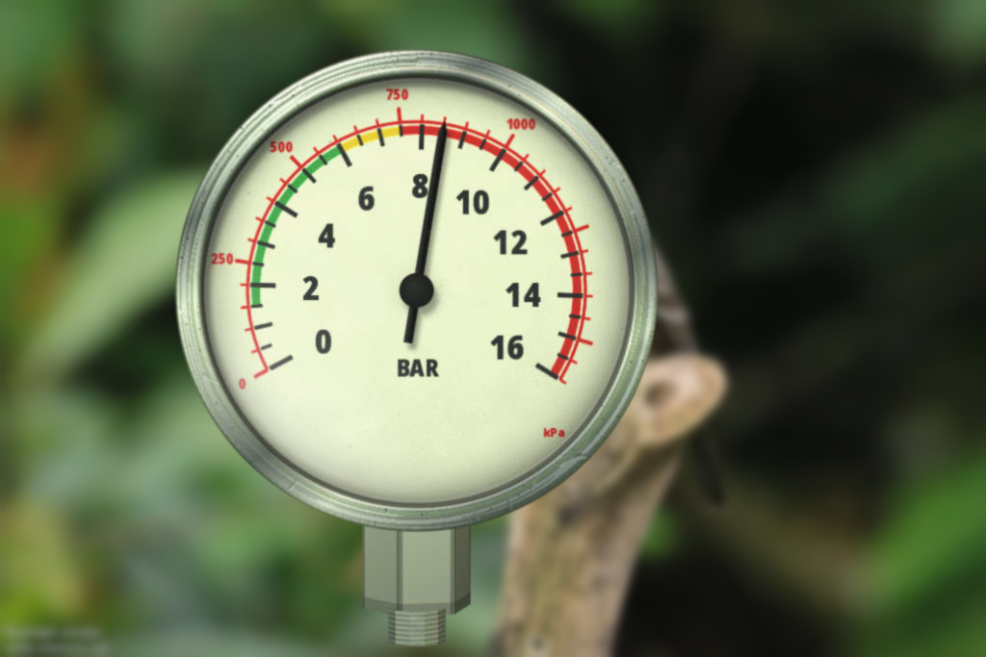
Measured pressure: 8.5 bar
